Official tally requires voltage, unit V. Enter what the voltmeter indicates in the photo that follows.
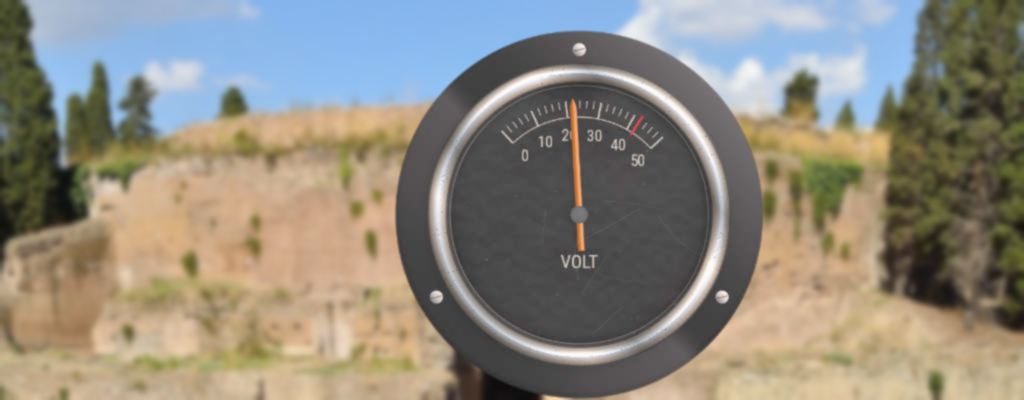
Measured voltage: 22 V
